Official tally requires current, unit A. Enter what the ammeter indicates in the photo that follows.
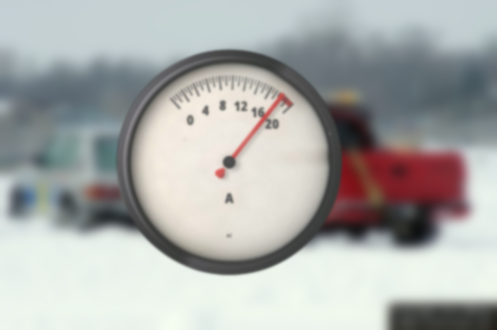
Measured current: 18 A
